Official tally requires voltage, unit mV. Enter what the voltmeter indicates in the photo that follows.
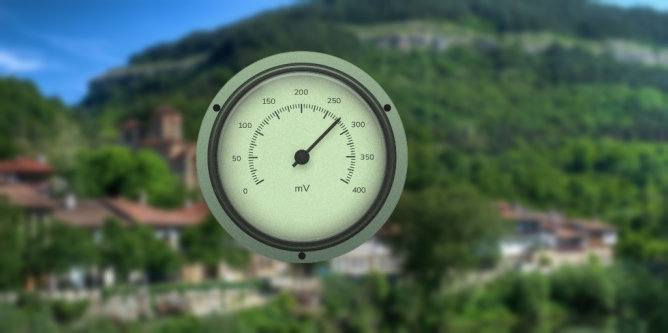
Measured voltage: 275 mV
